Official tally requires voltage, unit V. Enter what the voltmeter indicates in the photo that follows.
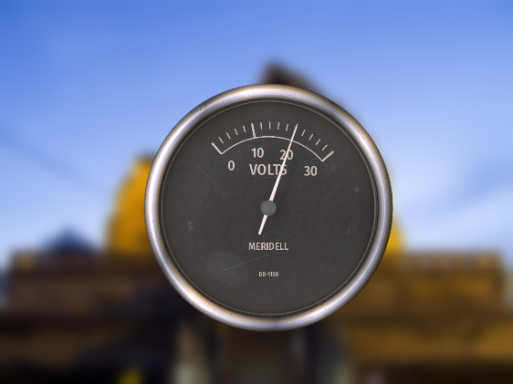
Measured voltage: 20 V
